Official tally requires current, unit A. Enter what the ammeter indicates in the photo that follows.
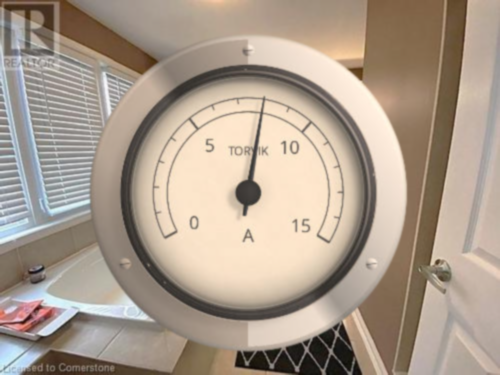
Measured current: 8 A
